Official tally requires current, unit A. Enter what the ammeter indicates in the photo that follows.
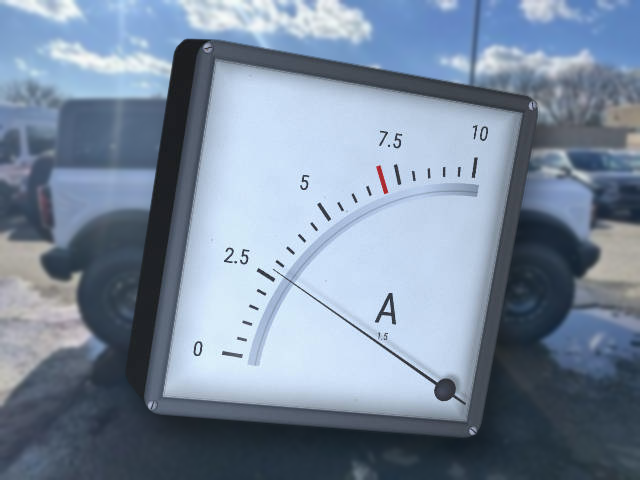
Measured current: 2.75 A
